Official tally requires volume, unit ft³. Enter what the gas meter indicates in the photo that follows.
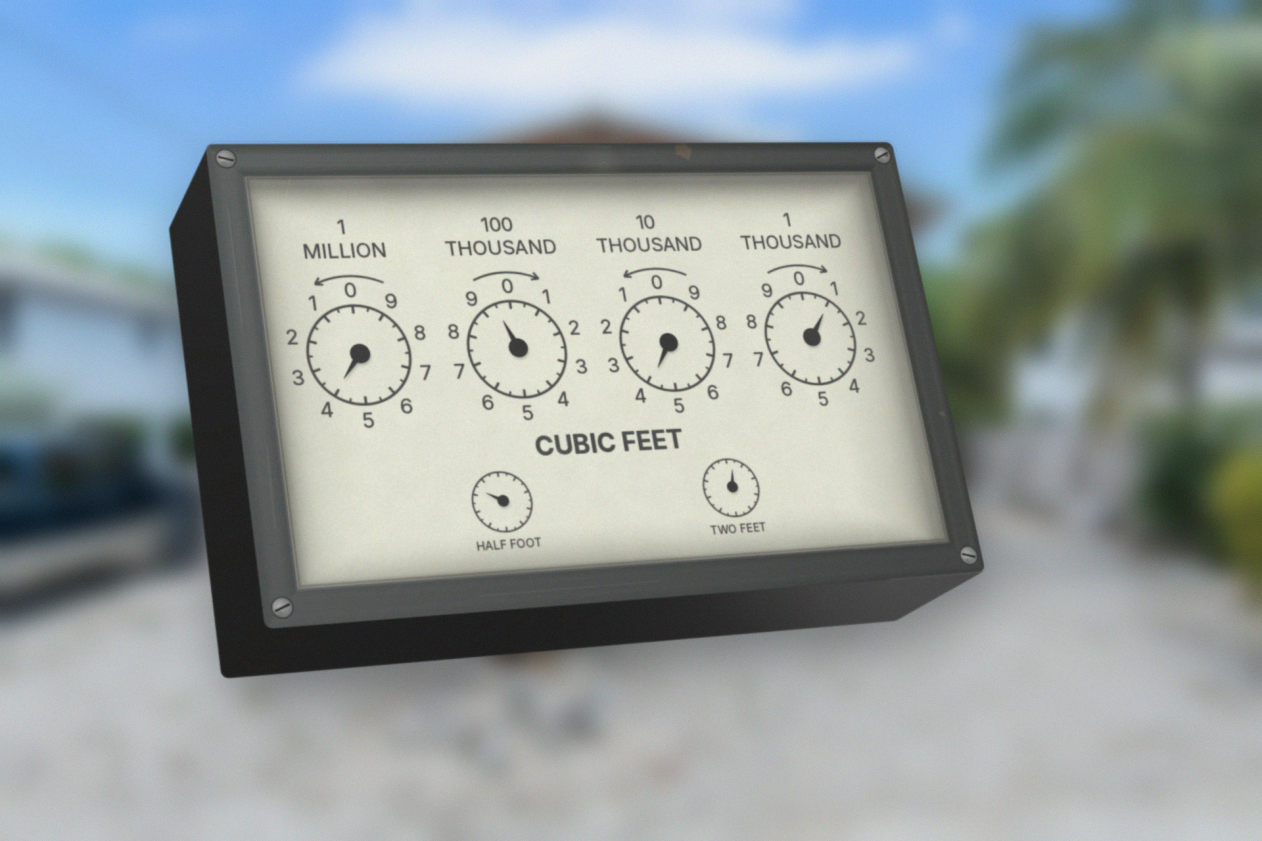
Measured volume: 394100 ft³
